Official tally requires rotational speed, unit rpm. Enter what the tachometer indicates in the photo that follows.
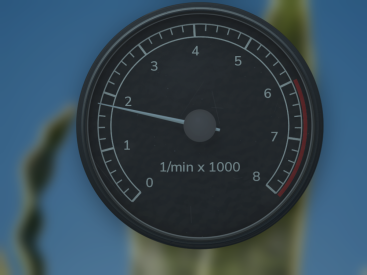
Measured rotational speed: 1800 rpm
